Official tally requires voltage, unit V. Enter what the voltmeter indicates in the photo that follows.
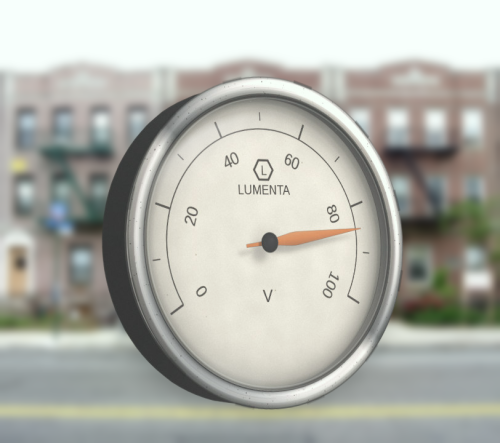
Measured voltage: 85 V
